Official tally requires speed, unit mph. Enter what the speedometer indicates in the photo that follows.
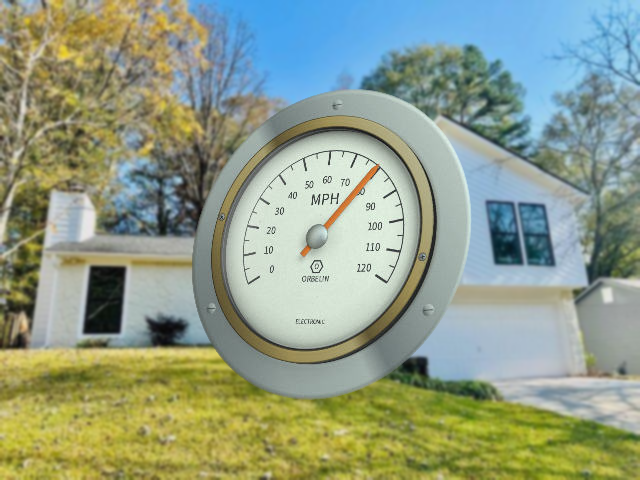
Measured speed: 80 mph
